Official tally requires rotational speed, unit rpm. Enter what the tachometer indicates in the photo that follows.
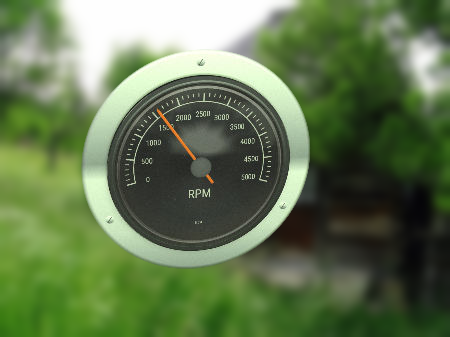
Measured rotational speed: 1600 rpm
